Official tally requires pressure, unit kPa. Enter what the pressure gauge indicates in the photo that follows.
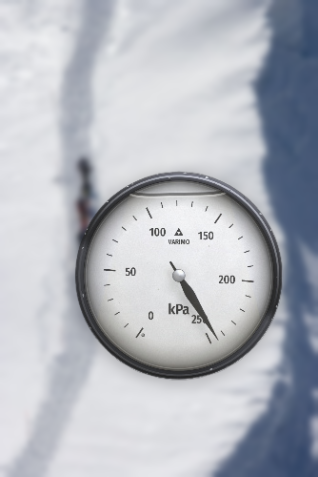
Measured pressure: 245 kPa
